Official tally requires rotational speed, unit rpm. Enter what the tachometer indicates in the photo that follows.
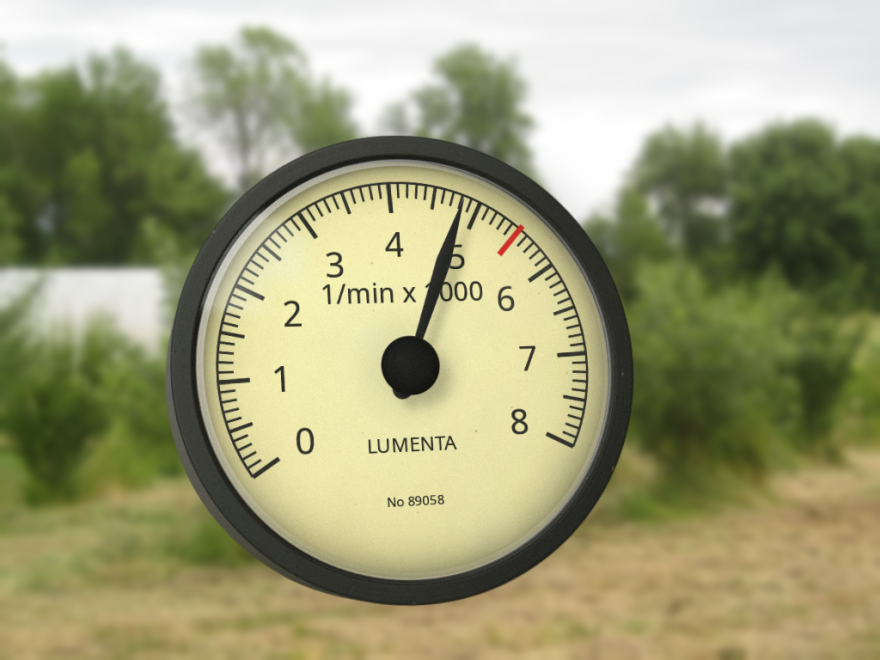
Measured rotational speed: 4800 rpm
